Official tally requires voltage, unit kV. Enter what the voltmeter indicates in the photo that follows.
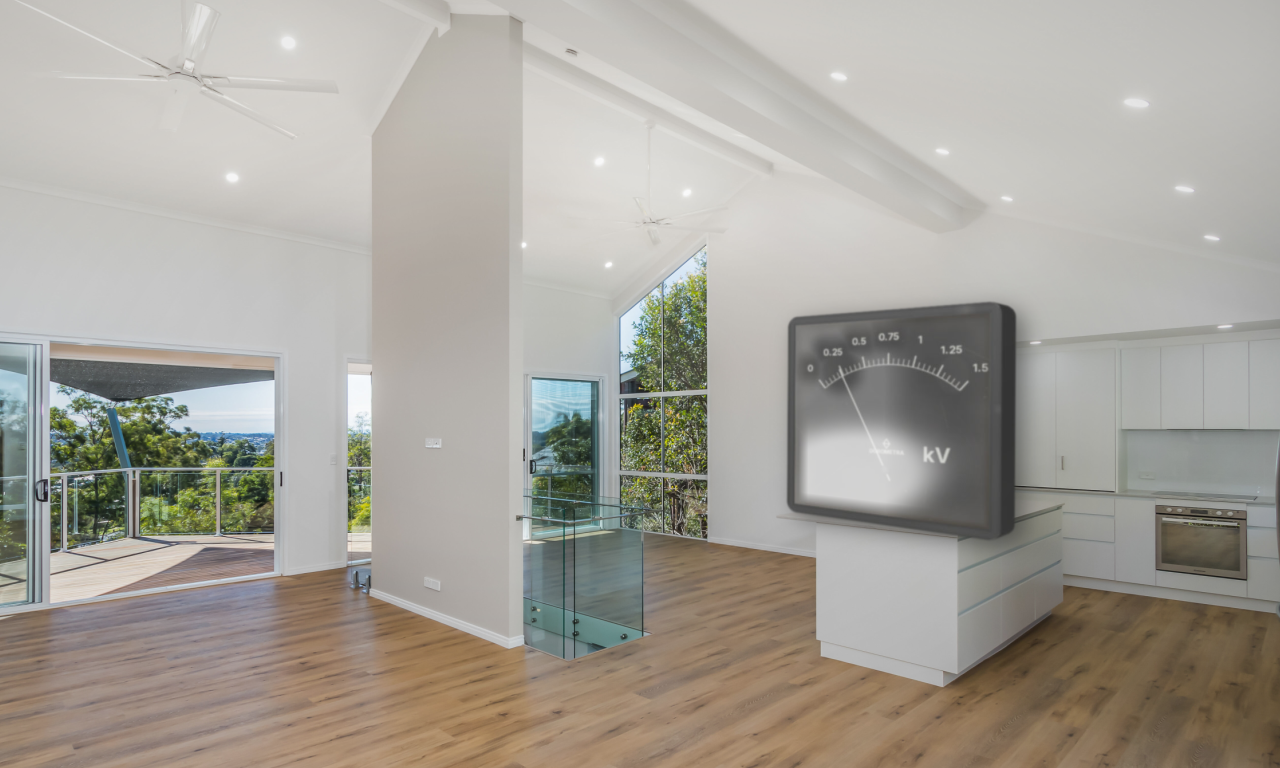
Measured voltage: 0.25 kV
